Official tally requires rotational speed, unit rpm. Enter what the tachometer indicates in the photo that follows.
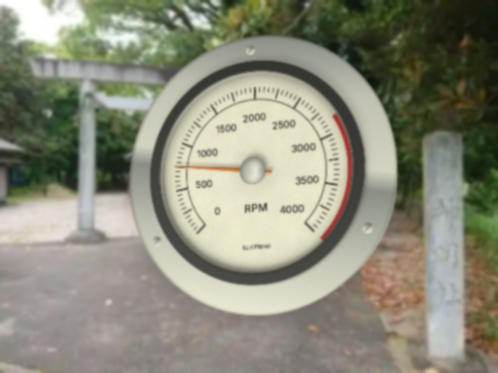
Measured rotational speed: 750 rpm
